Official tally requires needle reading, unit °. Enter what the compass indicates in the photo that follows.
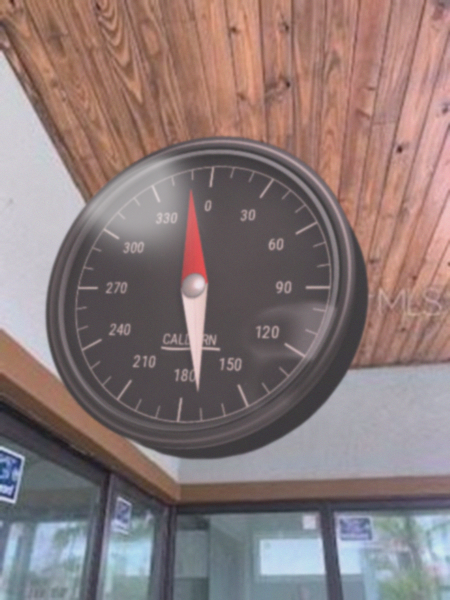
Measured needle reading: 350 °
